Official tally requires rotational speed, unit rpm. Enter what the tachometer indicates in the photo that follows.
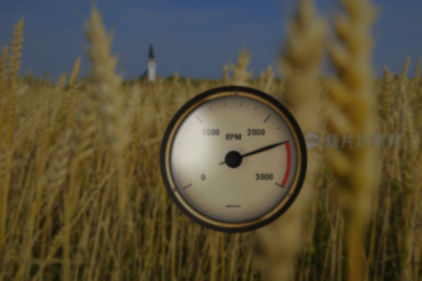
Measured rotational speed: 2400 rpm
